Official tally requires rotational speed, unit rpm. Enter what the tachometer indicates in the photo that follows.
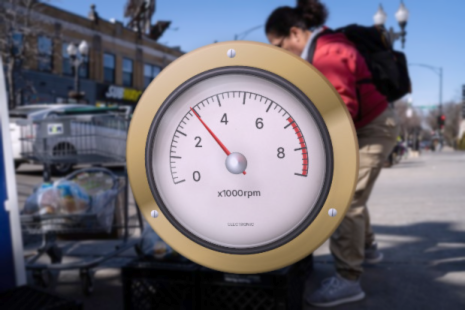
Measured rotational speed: 3000 rpm
